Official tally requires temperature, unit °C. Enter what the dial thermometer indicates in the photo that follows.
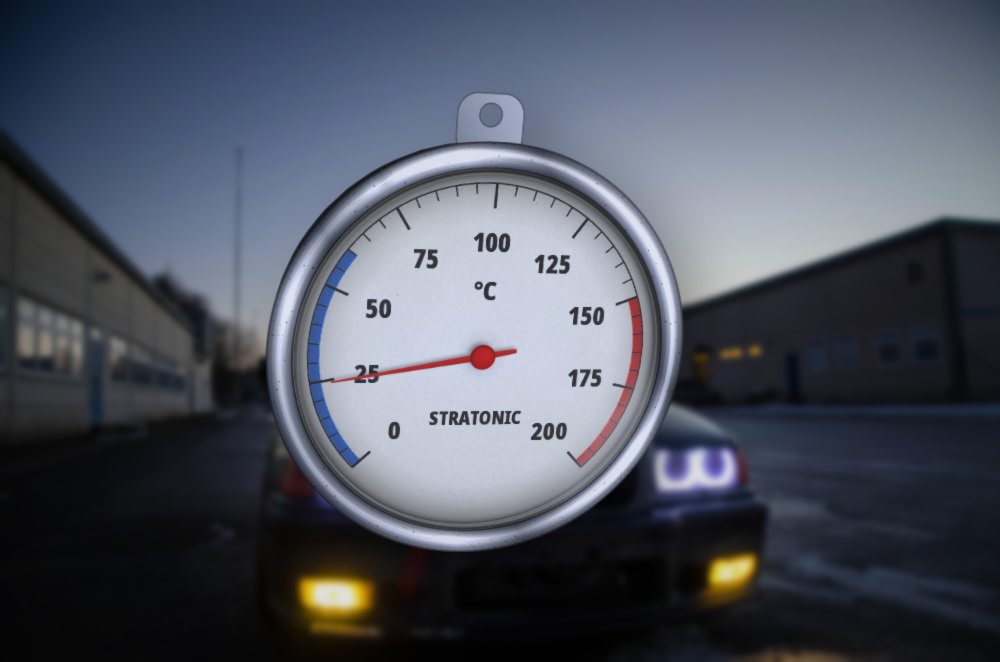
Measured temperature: 25 °C
